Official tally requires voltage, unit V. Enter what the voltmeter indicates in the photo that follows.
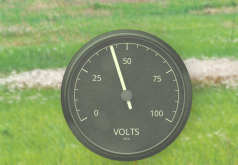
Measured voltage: 42.5 V
